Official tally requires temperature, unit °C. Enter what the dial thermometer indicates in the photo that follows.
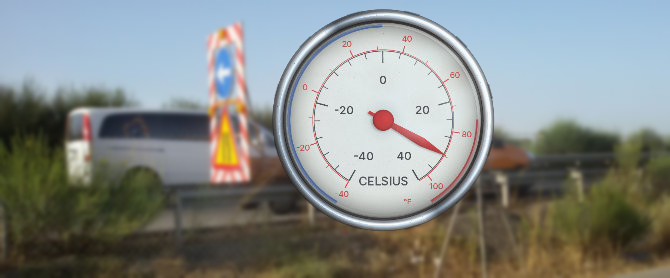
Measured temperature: 32 °C
